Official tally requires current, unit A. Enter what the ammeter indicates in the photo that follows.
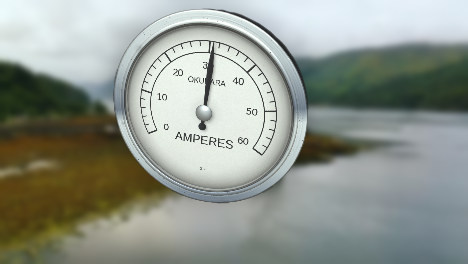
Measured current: 31 A
